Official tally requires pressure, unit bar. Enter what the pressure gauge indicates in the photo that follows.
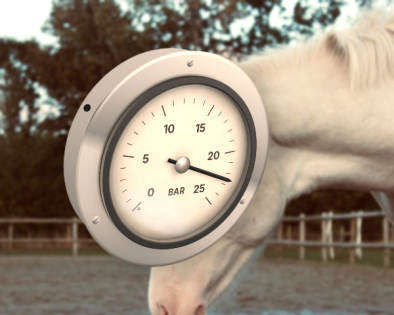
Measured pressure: 22.5 bar
